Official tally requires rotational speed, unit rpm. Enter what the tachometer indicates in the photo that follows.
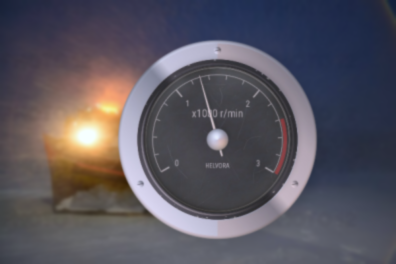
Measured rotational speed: 1300 rpm
